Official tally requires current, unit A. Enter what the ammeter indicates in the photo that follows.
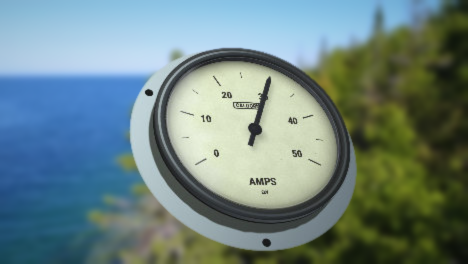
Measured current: 30 A
